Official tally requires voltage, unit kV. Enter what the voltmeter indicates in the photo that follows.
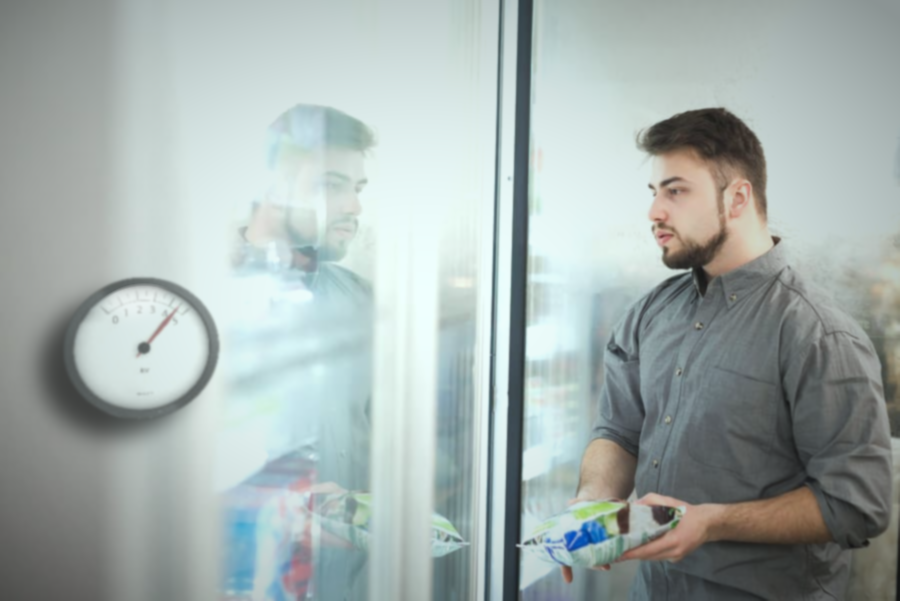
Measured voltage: 4.5 kV
